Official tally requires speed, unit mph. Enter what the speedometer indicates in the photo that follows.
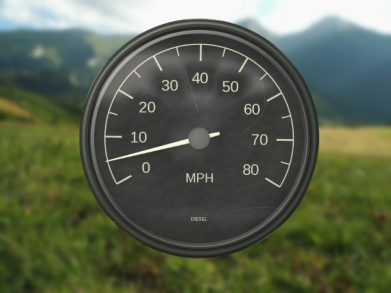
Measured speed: 5 mph
